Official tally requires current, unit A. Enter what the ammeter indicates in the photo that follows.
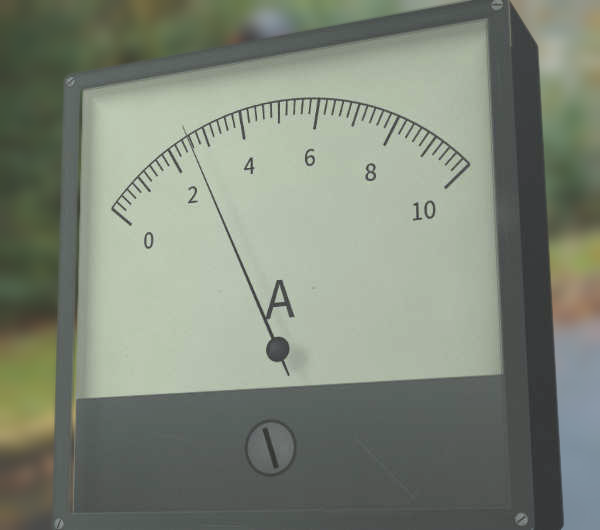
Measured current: 2.6 A
